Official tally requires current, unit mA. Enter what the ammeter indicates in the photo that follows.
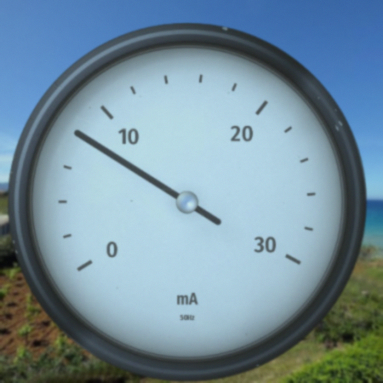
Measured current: 8 mA
